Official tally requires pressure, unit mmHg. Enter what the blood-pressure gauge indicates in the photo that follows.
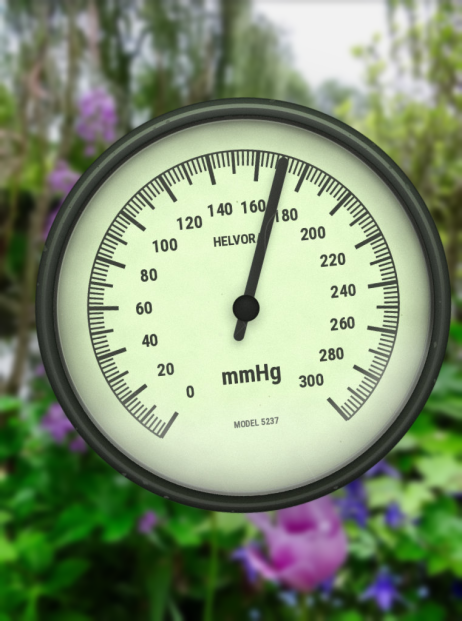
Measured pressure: 170 mmHg
